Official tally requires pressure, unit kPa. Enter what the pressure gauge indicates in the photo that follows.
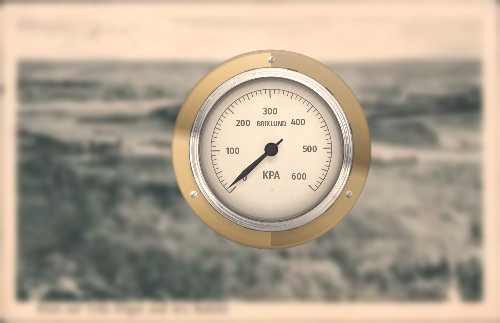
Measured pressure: 10 kPa
